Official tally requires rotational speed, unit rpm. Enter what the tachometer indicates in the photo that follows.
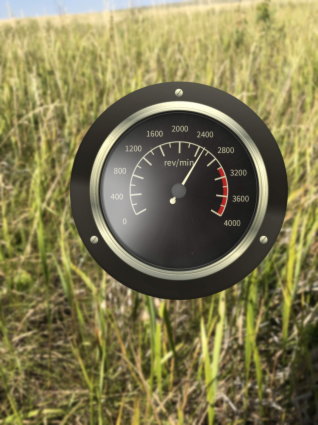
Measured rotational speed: 2500 rpm
